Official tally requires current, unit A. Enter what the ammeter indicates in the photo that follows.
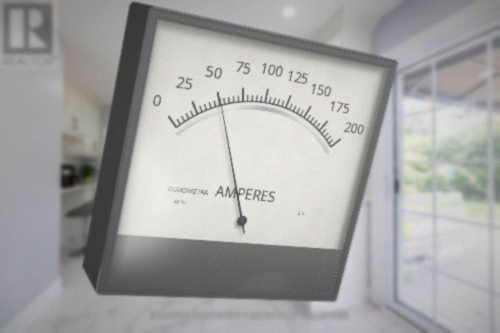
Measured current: 50 A
